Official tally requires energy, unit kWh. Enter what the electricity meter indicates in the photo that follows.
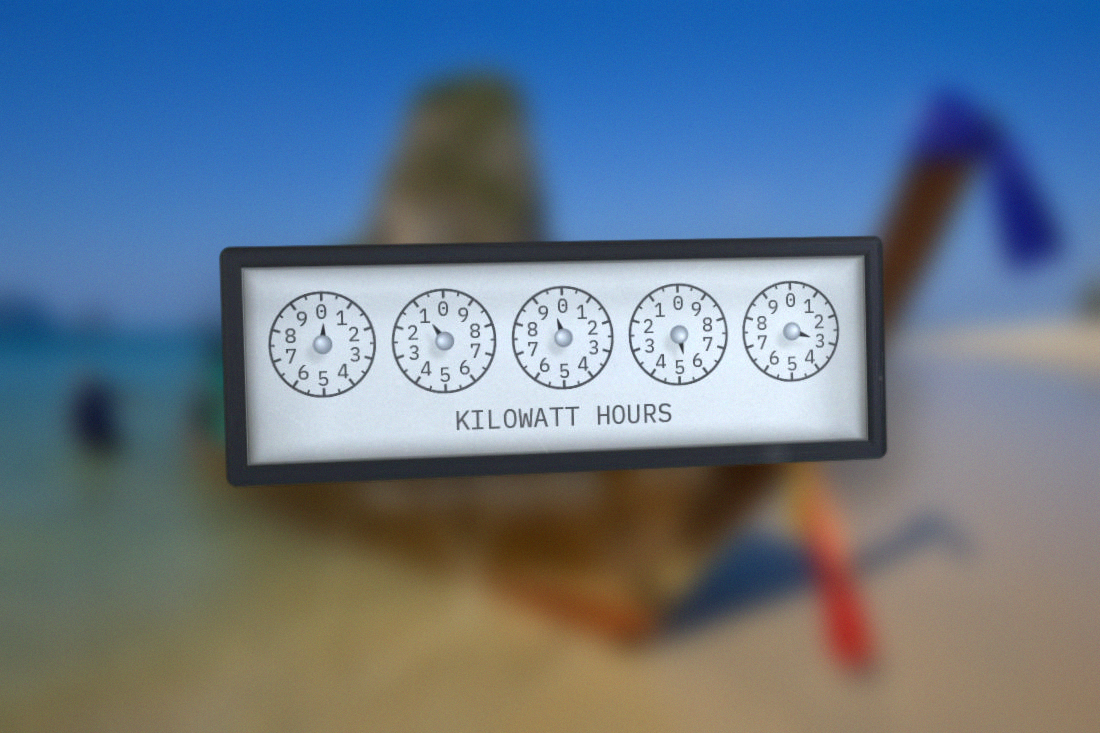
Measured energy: 953 kWh
